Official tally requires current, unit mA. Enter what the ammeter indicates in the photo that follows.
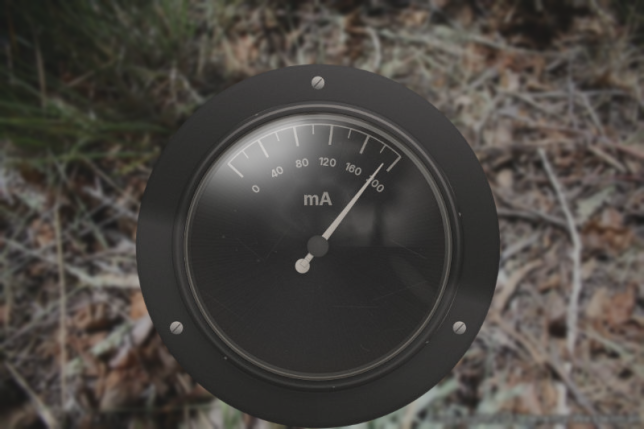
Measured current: 190 mA
